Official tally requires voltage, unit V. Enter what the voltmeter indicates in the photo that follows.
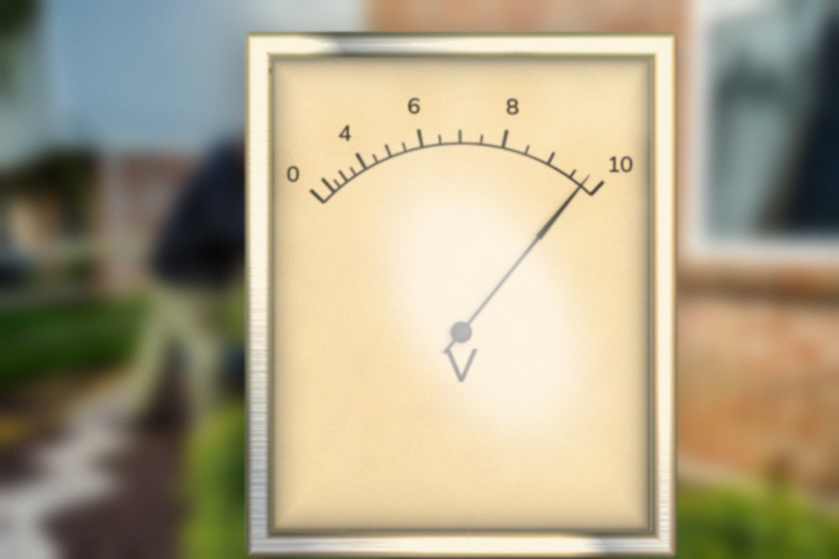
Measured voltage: 9.75 V
